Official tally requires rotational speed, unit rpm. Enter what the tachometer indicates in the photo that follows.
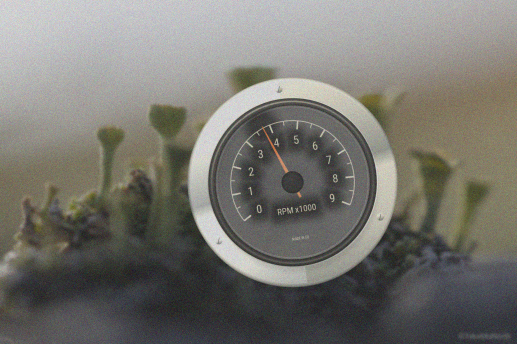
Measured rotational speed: 3750 rpm
